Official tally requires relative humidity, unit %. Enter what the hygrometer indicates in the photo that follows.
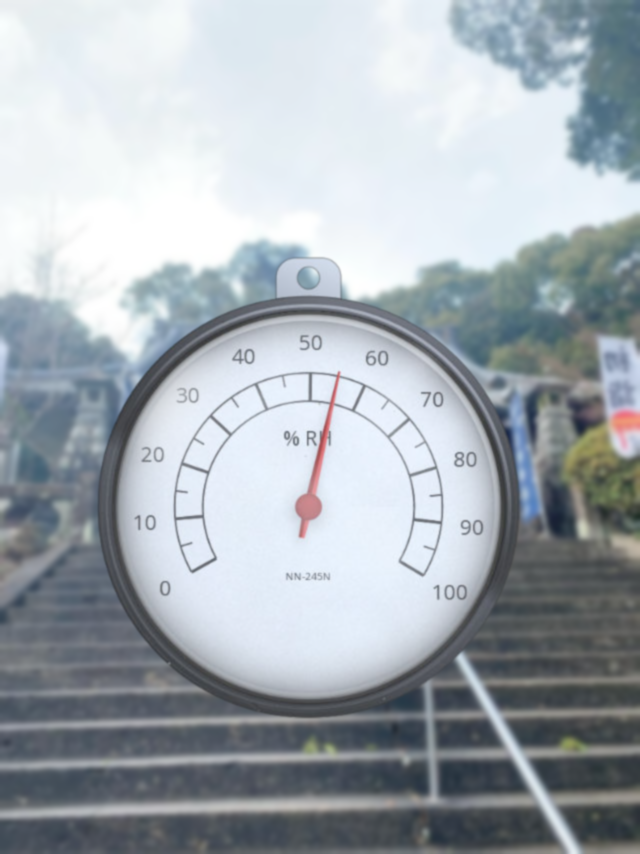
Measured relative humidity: 55 %
